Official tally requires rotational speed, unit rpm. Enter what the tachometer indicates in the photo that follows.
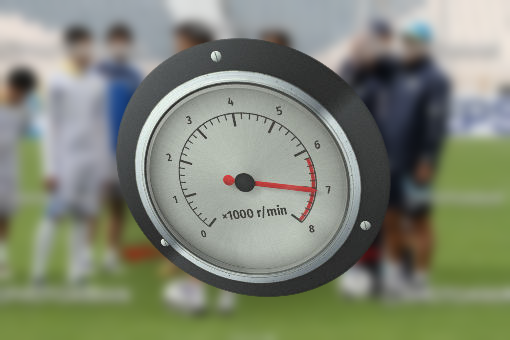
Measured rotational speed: 7000 rpm
